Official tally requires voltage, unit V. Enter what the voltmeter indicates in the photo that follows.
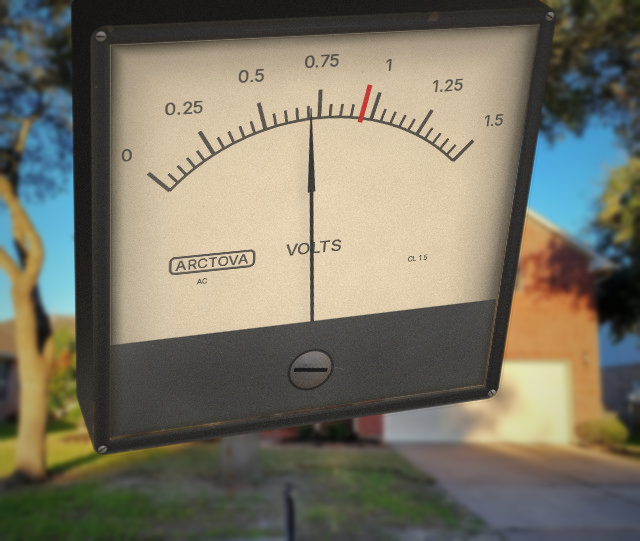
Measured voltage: 0.7 V
